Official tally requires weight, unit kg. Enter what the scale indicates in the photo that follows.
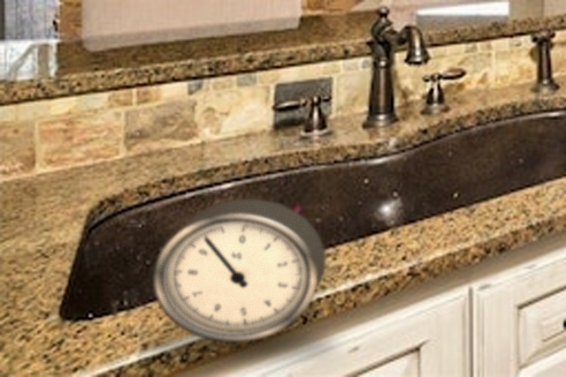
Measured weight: 9.5 kg
